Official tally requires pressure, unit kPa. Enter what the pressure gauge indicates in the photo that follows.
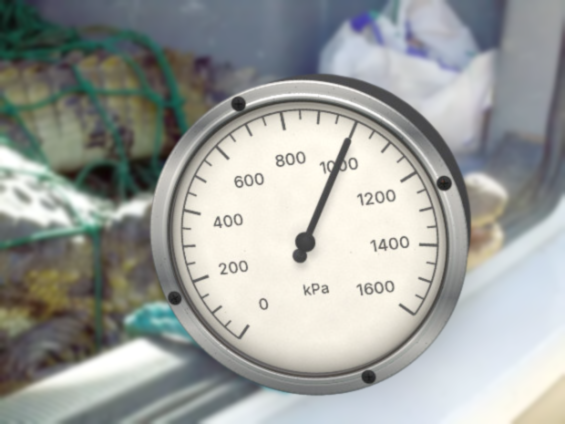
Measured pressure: 1000 kPa
